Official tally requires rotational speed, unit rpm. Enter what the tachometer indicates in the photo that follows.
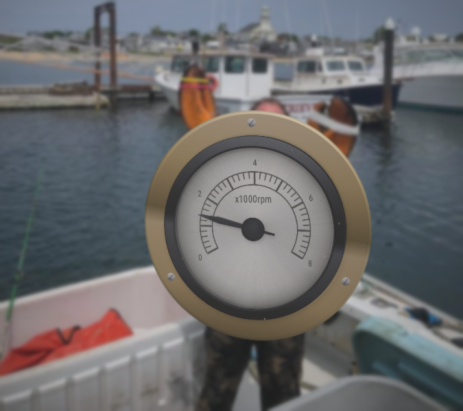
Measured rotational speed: 1400 rpm
